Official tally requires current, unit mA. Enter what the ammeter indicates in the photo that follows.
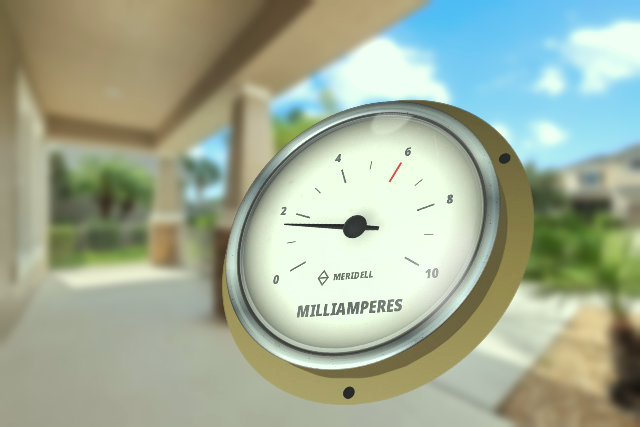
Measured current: 1.5 mA
